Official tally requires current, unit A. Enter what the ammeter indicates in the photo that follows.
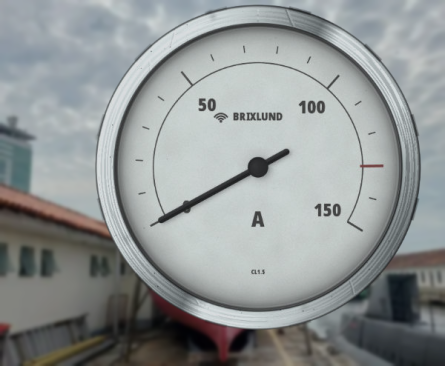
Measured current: 0 A
